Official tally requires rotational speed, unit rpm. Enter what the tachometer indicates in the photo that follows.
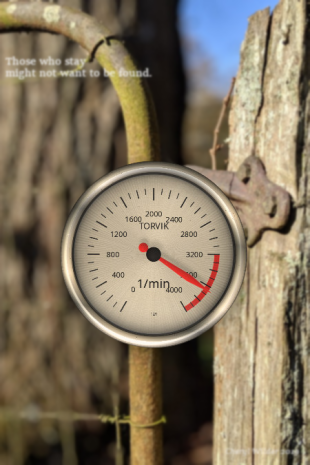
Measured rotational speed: 3650 rpm
